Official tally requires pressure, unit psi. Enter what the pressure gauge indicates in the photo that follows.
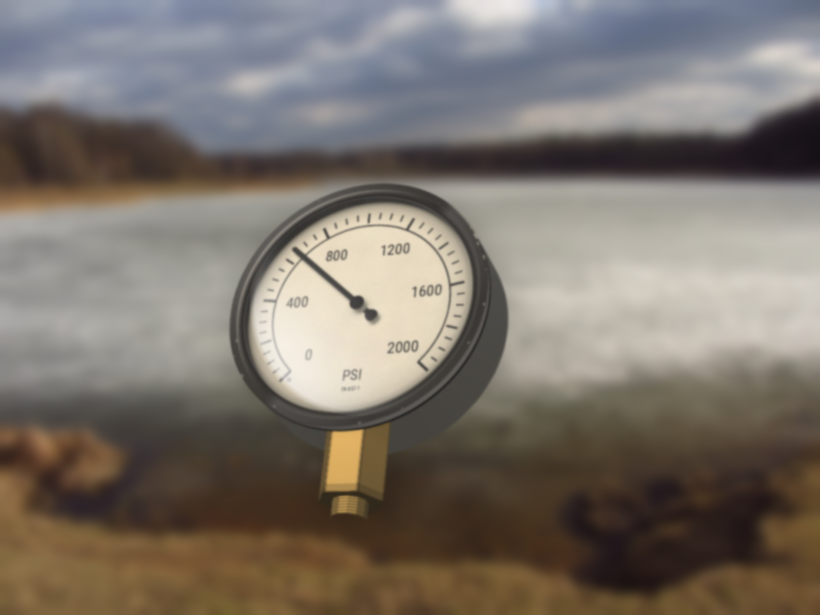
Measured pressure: 650 psi
